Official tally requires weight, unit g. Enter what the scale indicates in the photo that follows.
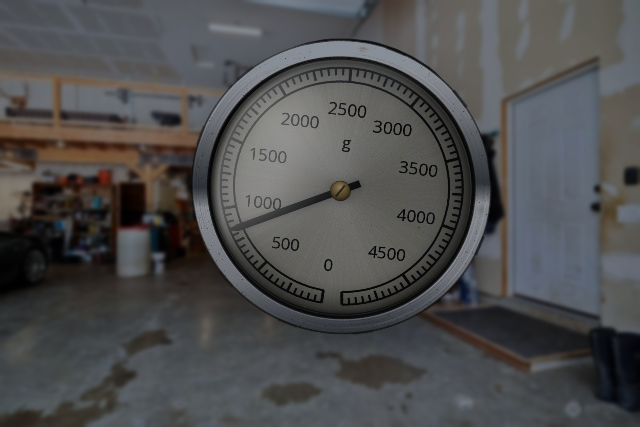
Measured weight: 850 g
